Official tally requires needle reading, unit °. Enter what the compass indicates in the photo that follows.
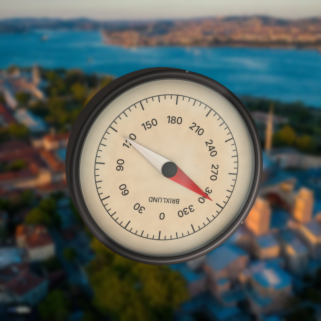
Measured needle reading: 300 °
